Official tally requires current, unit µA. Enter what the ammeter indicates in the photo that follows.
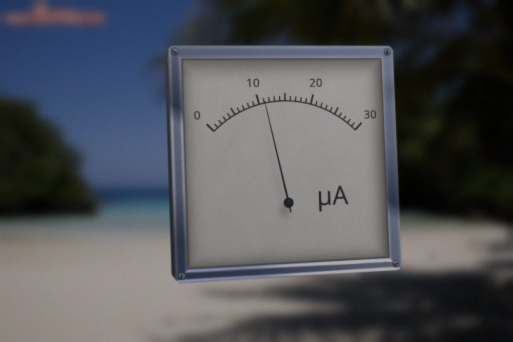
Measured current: 11 µA
